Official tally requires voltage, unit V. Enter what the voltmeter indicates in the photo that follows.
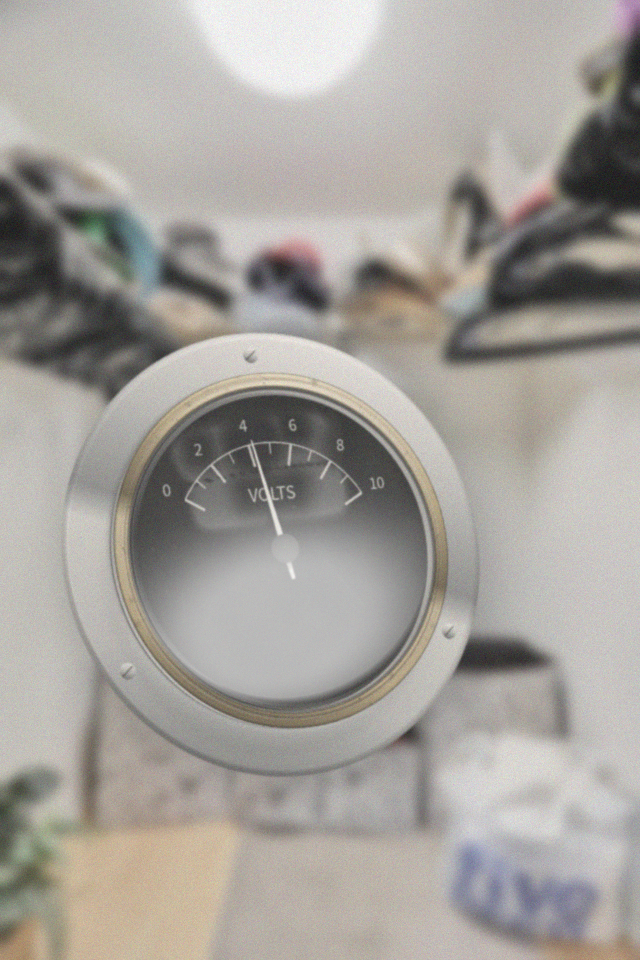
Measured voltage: 4 V
